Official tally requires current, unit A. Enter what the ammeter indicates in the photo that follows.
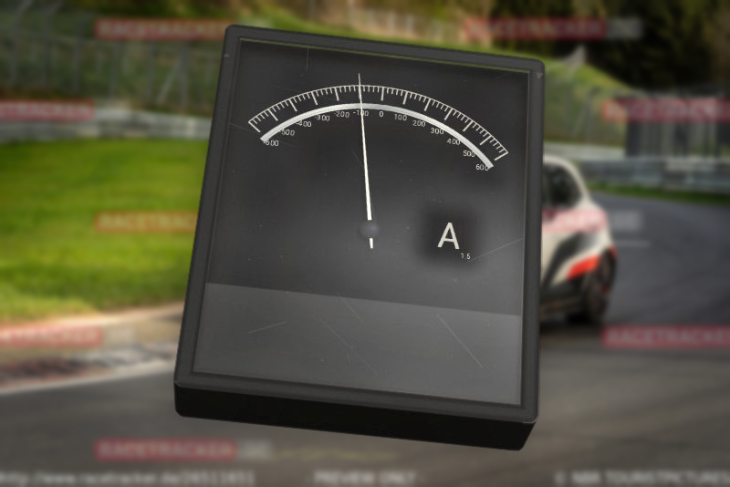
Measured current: -100 A
